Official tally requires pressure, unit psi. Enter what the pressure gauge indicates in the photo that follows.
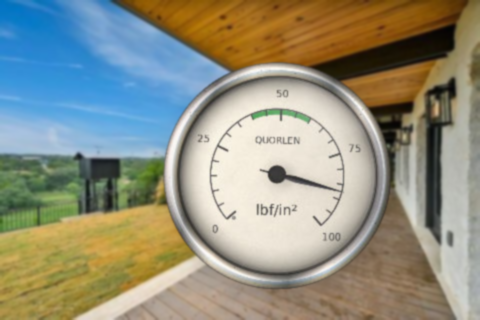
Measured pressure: 87.5 psi
